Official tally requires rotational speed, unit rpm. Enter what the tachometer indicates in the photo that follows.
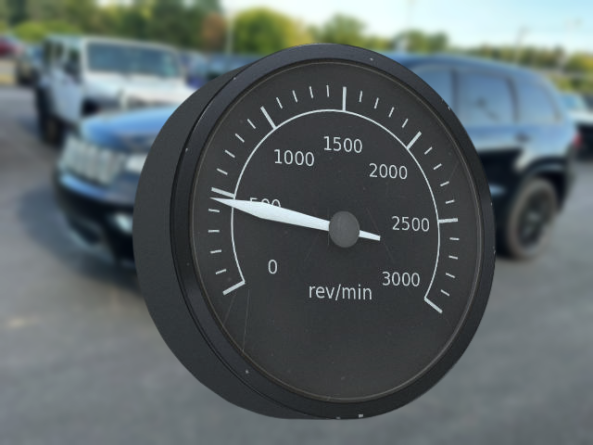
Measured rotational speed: 450 rpm
